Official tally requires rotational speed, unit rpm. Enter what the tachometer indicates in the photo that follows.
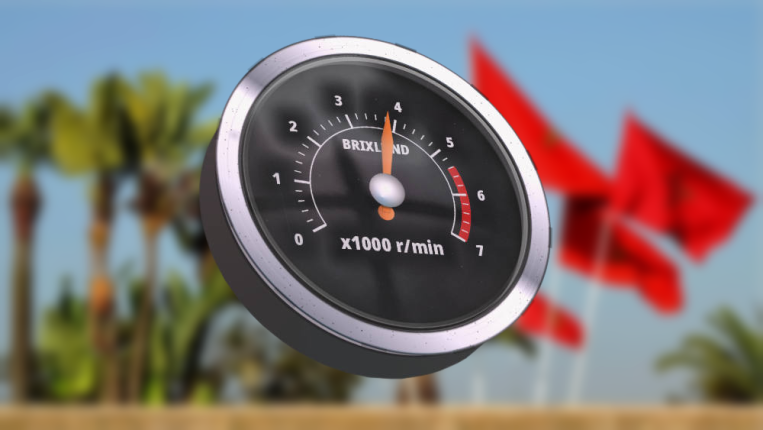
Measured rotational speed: 3800 rpm
